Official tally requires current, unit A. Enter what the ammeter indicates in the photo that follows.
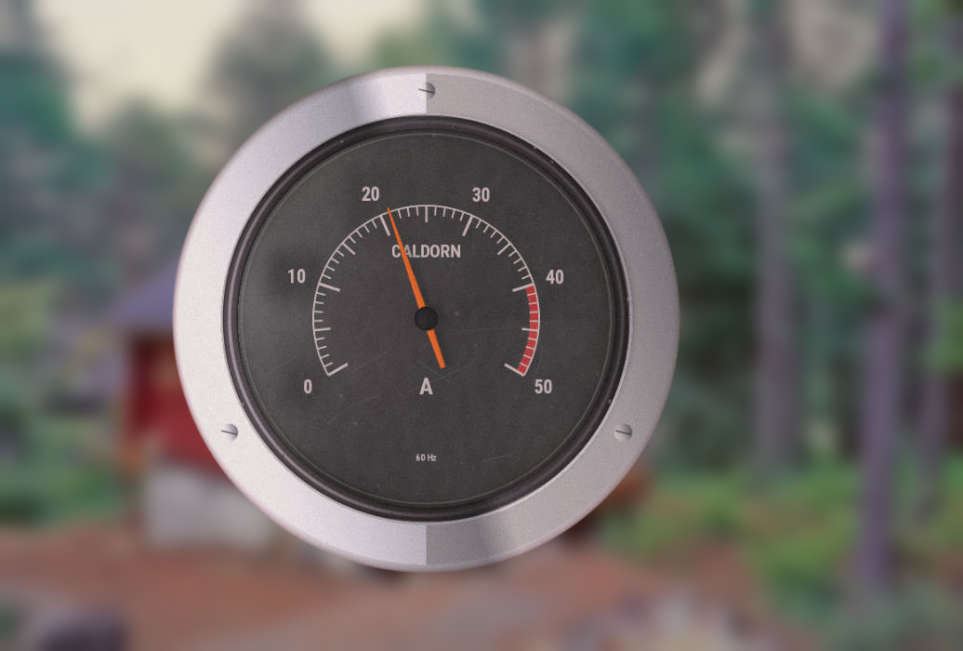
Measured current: 21 A
